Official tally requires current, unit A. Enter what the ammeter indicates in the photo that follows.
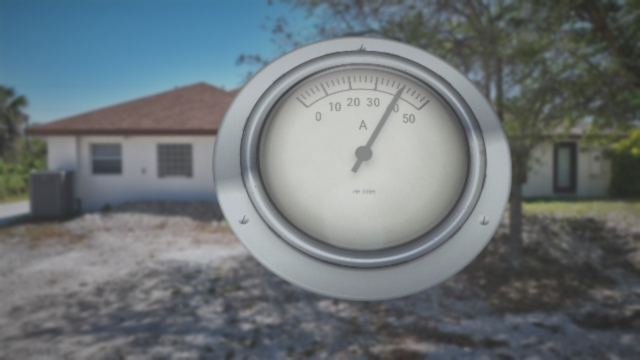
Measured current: 40 A
